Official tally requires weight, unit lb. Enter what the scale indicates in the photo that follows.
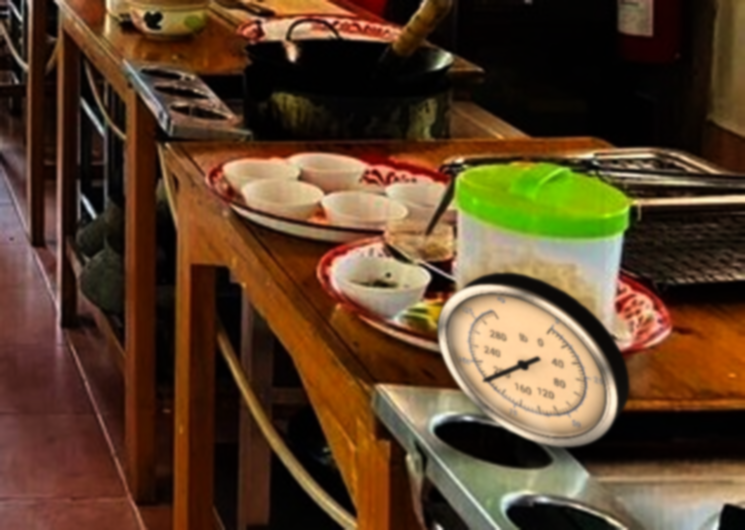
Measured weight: 200 lb
